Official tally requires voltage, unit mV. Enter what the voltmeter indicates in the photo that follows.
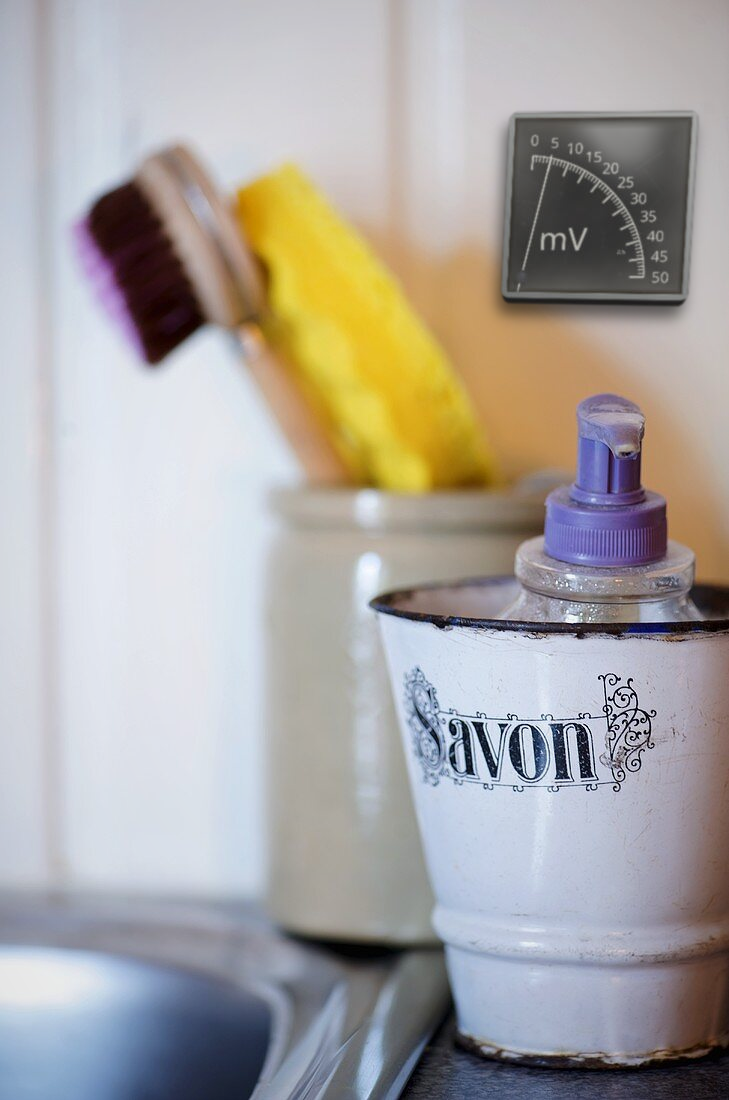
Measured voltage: 5 mV
